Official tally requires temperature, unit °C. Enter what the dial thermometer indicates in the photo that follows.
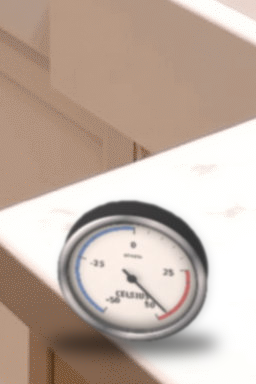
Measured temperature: 45 °C
